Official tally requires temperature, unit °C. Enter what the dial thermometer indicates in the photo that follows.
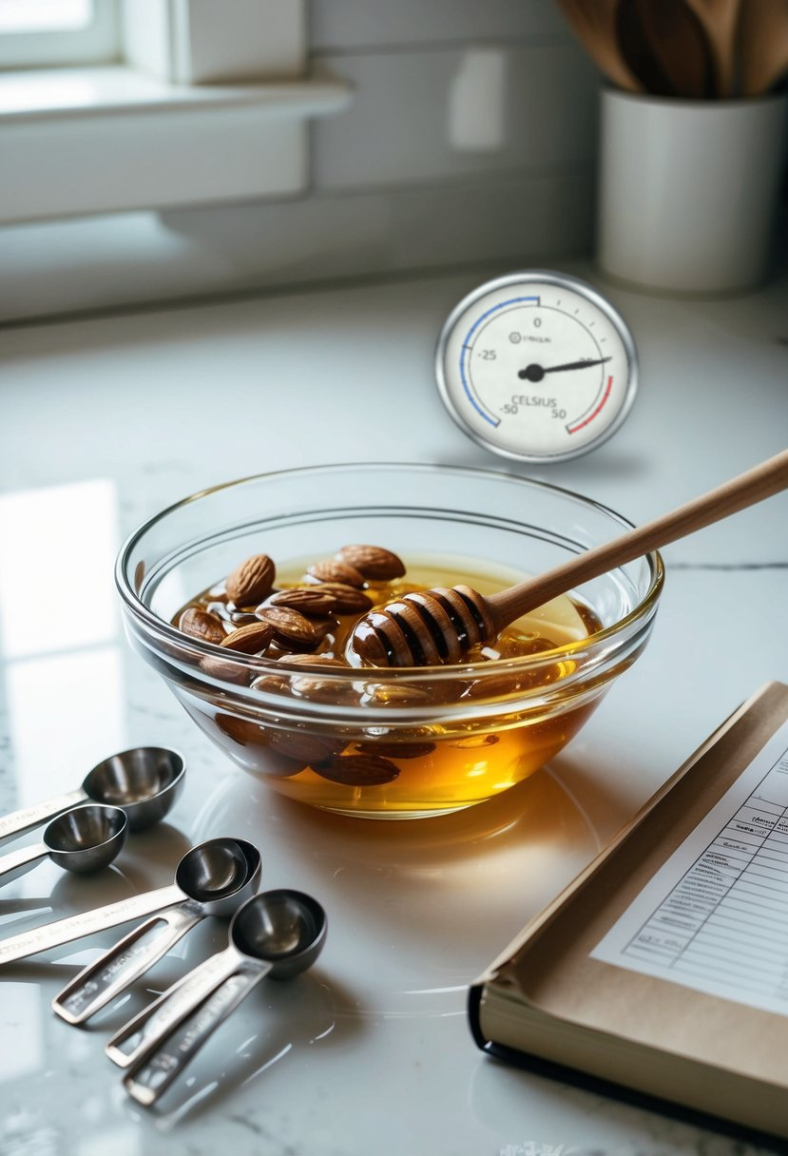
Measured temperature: 25 °C
